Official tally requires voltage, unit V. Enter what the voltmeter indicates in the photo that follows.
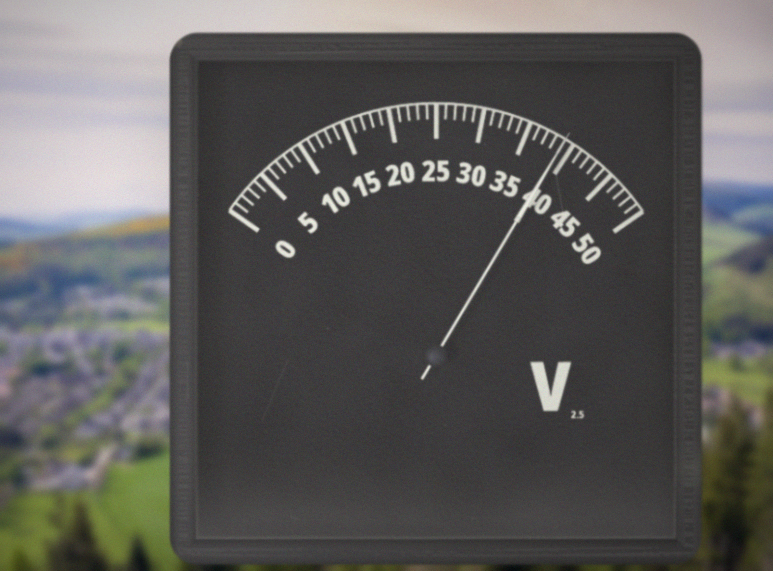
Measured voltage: 39 V
